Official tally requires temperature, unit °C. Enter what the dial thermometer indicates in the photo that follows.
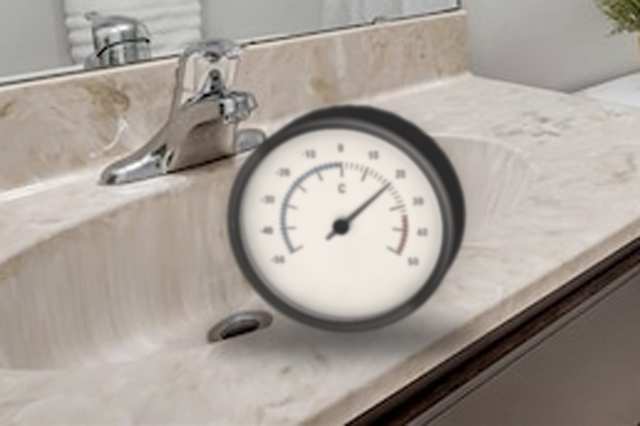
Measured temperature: 20 °C
